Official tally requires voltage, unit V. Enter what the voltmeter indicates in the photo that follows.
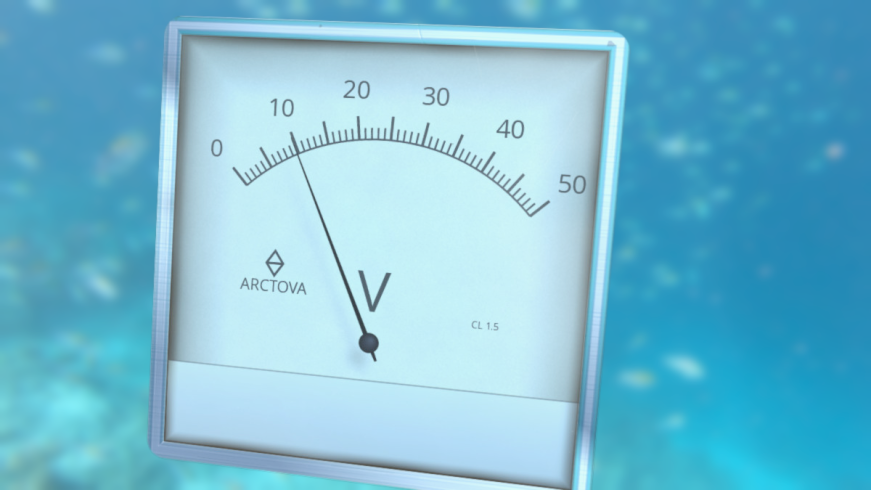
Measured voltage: 10 V
